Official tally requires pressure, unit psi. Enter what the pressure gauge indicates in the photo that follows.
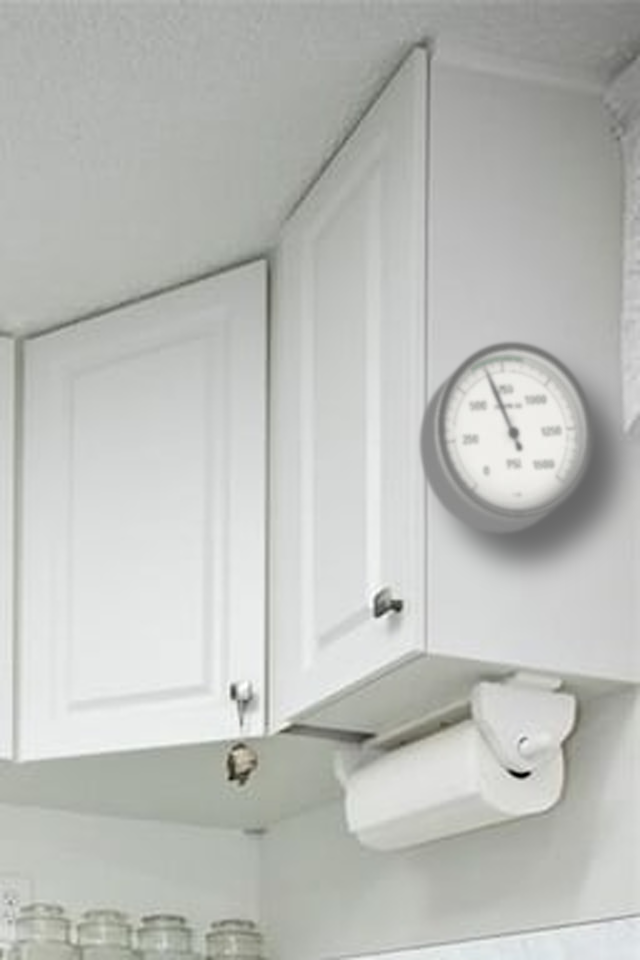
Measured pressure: 650 psi
